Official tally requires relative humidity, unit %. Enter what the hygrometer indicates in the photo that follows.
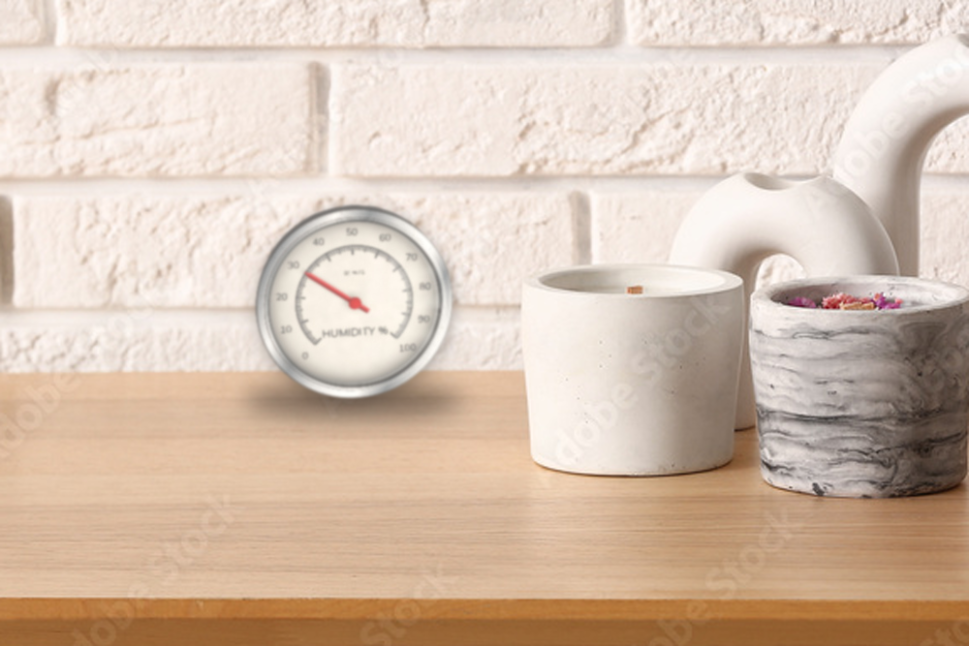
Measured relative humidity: 30 %
